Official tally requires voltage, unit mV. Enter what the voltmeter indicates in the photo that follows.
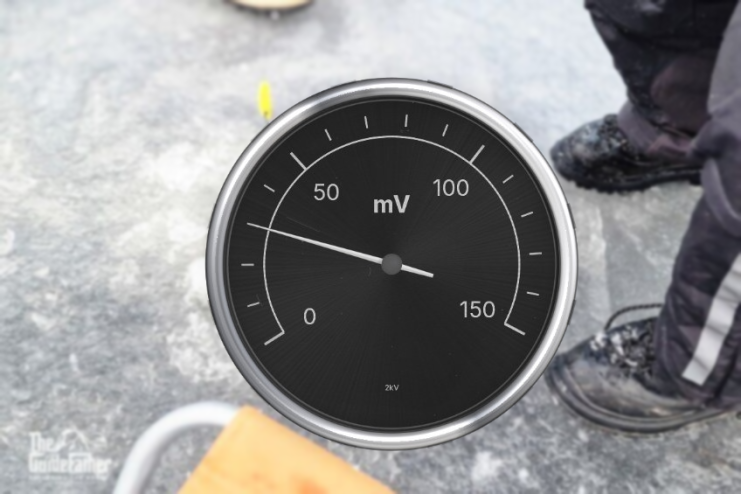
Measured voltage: 30 mV
